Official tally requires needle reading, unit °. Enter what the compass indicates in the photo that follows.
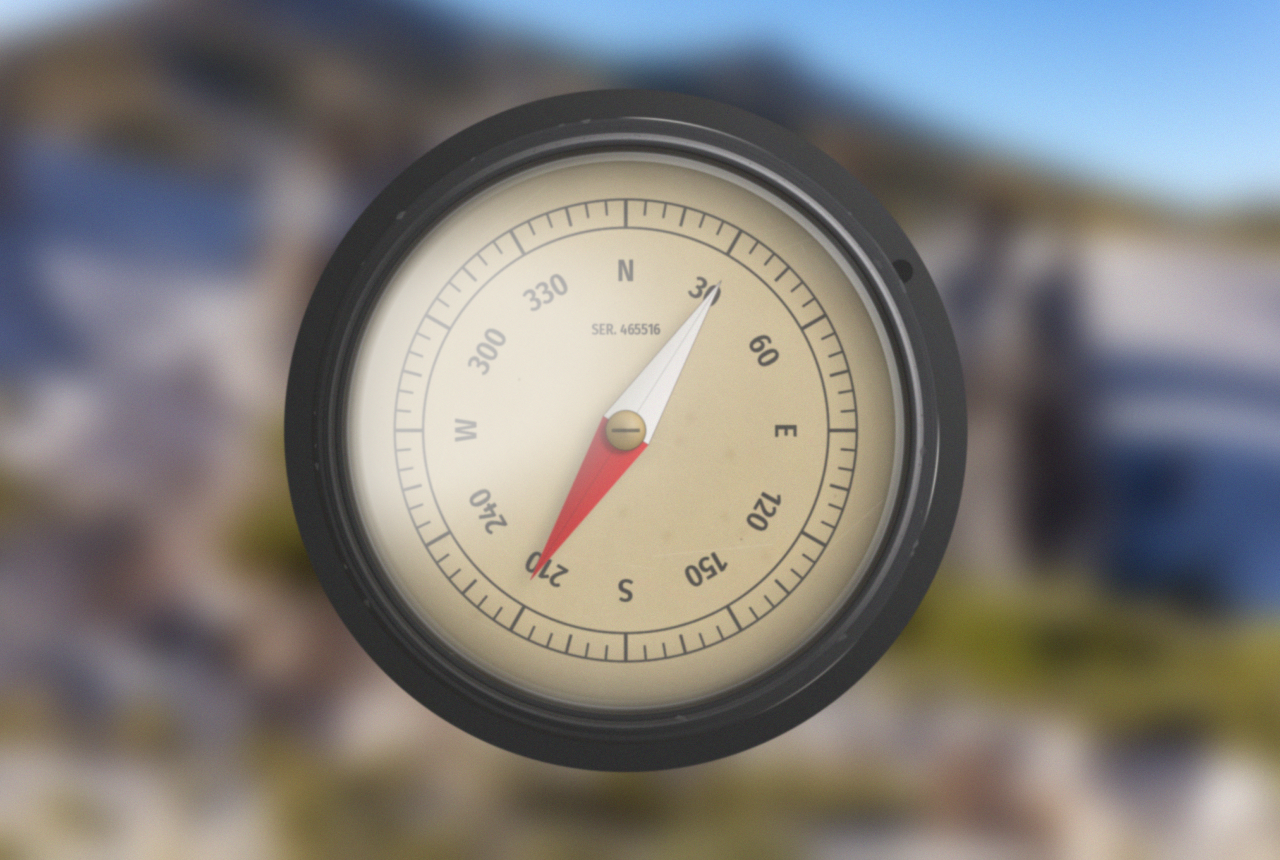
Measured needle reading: 212.5 °
